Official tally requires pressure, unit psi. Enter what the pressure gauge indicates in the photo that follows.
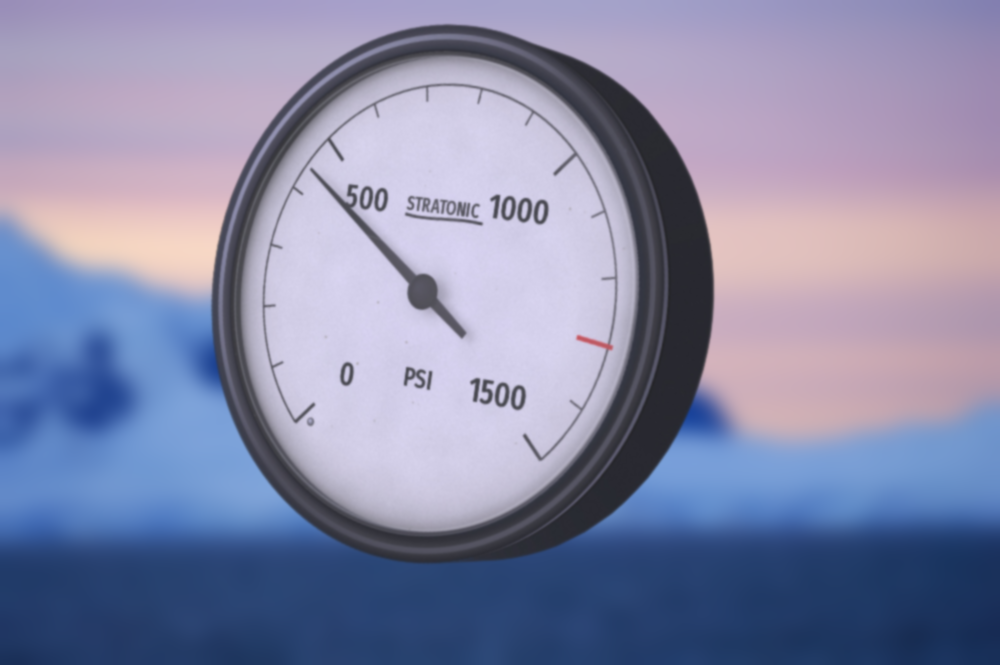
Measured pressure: 450 psi
